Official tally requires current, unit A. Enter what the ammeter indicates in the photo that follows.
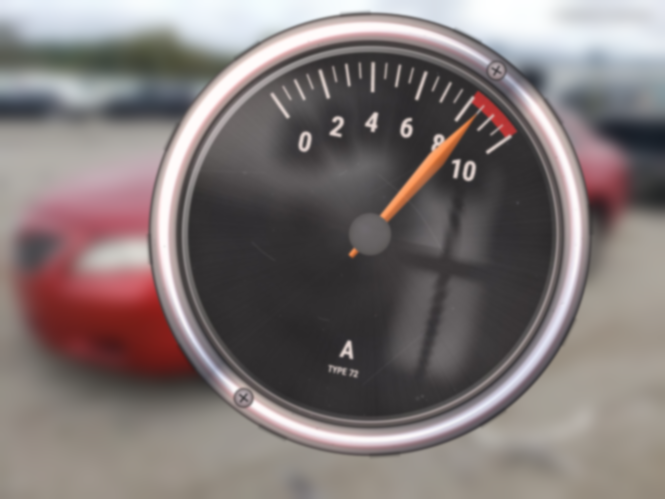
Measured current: 8.5 A
